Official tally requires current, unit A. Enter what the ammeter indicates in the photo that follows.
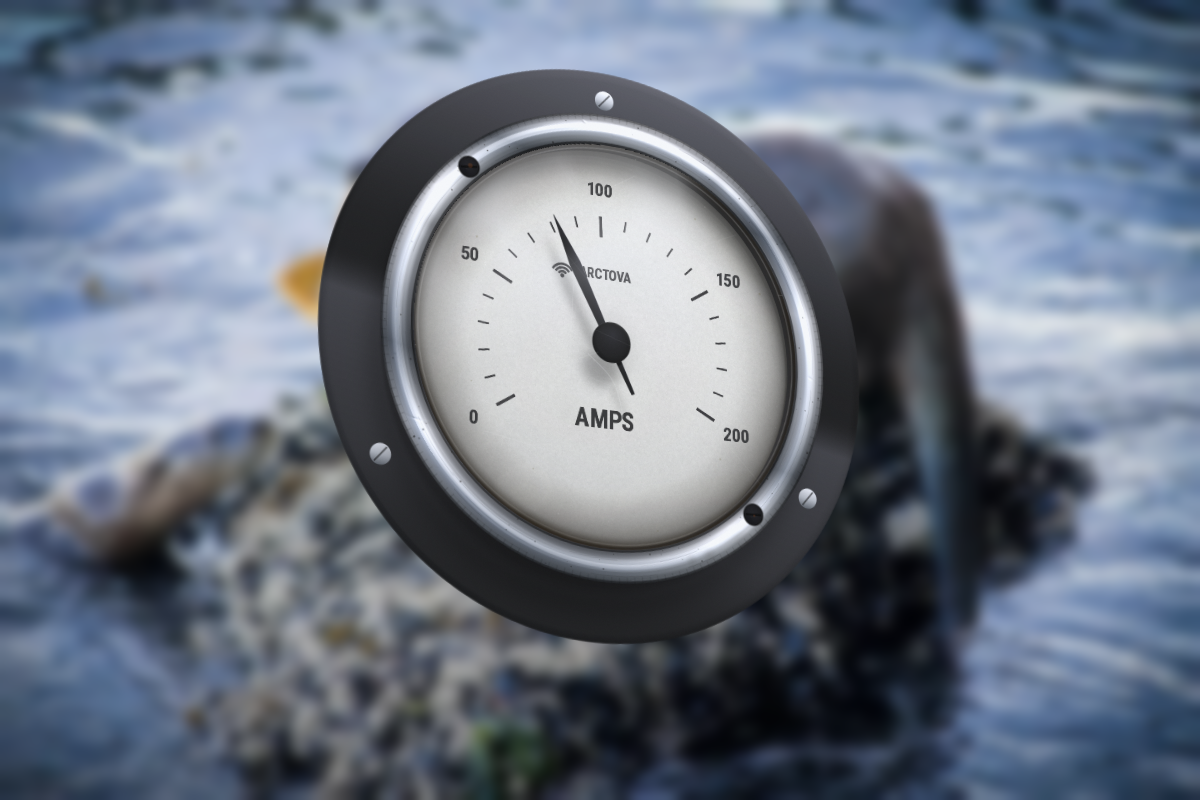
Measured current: 80 A
